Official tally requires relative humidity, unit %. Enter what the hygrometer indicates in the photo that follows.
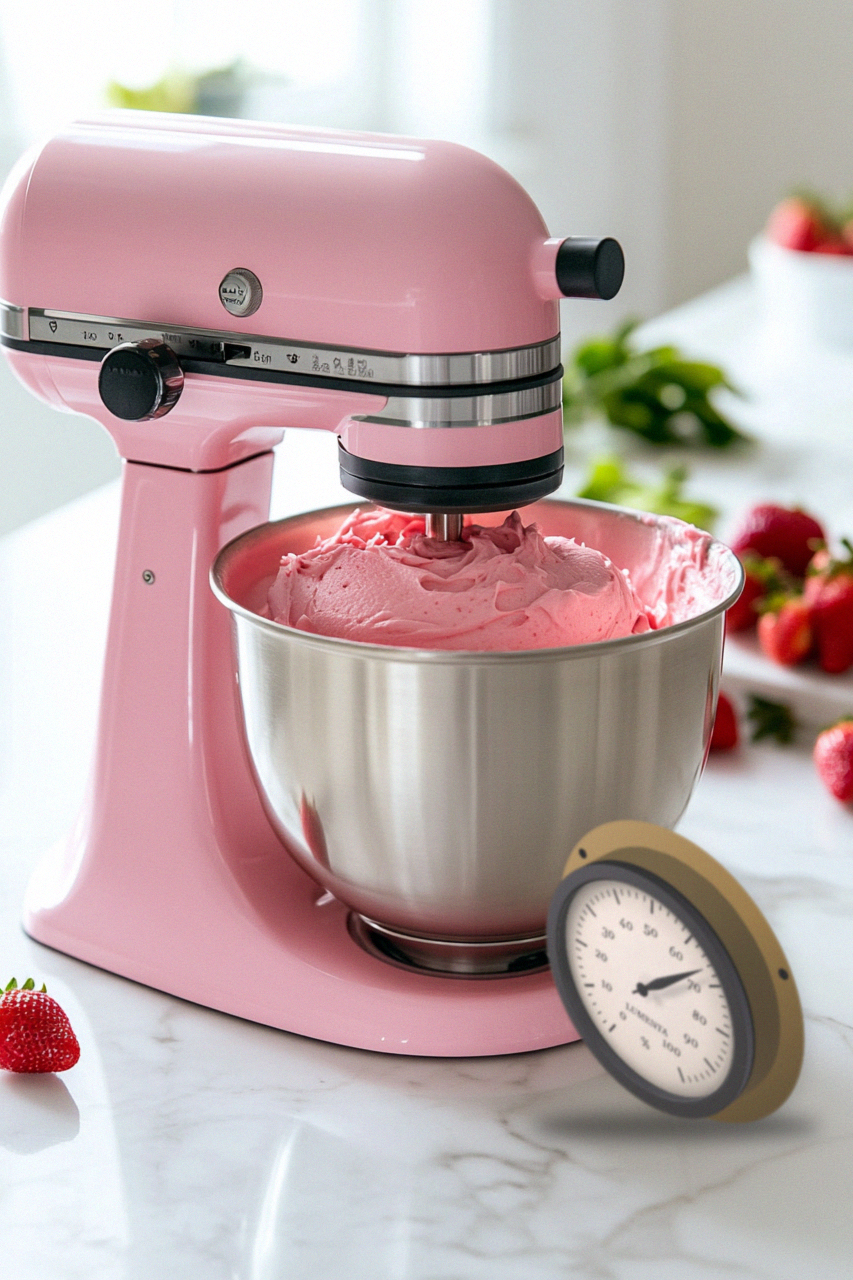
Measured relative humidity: 66 %
